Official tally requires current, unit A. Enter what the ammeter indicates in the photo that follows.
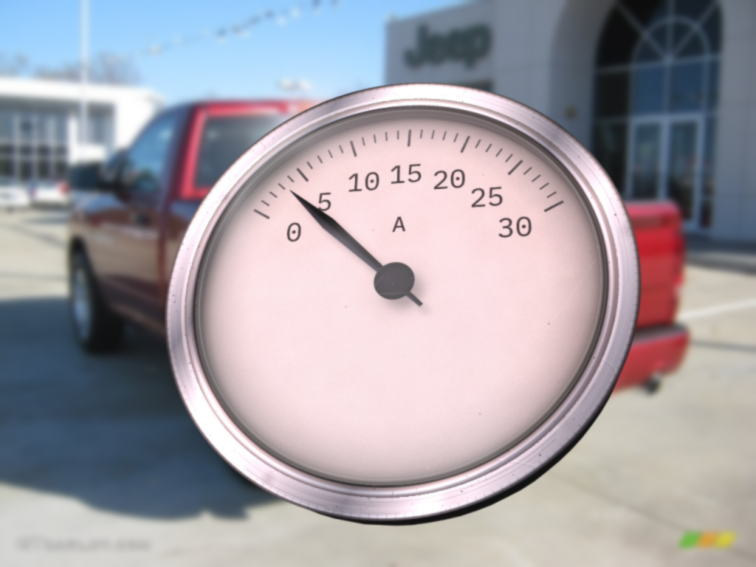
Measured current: 3 A
